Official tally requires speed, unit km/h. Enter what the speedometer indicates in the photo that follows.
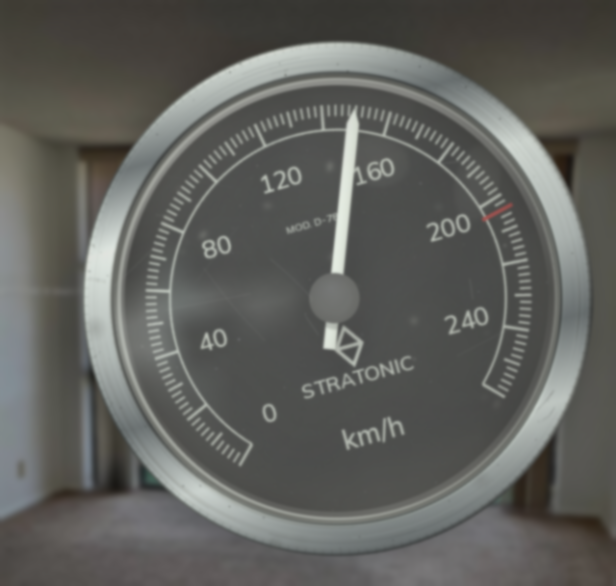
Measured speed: 150 km/h
